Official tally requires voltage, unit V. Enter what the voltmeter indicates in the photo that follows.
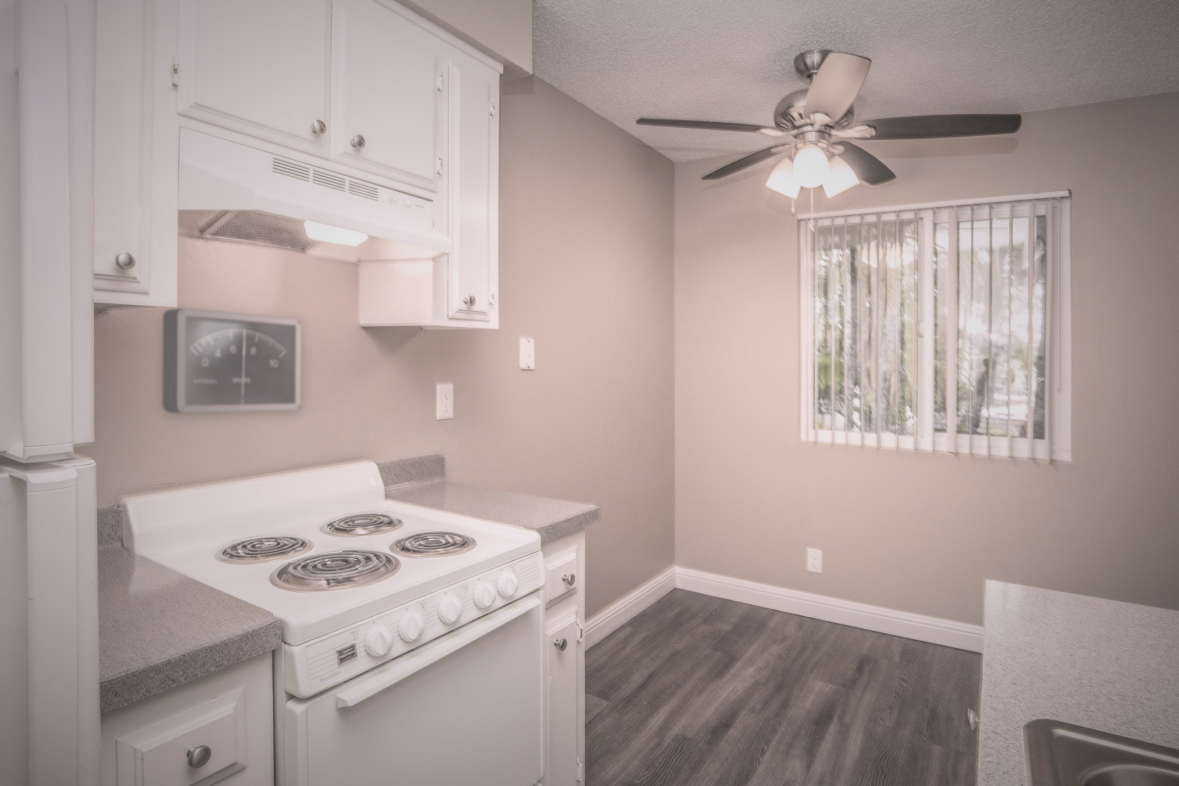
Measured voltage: 7 V
